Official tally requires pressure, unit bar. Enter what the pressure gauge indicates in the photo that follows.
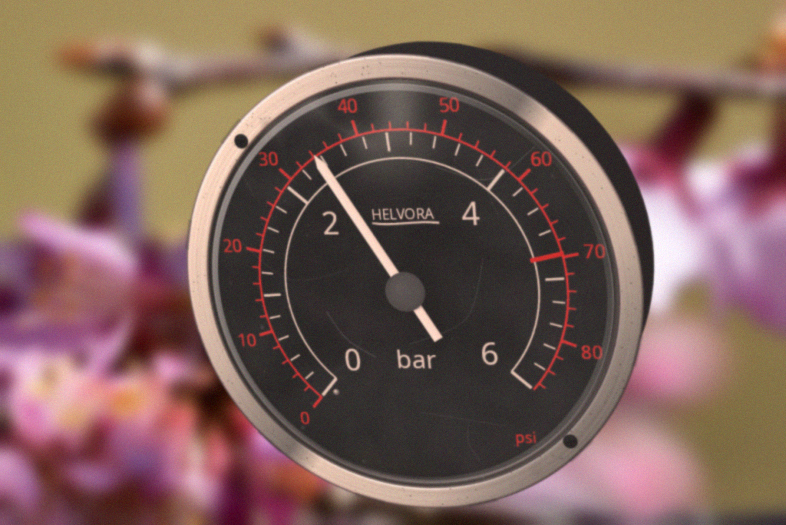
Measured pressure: 2.4 bar
